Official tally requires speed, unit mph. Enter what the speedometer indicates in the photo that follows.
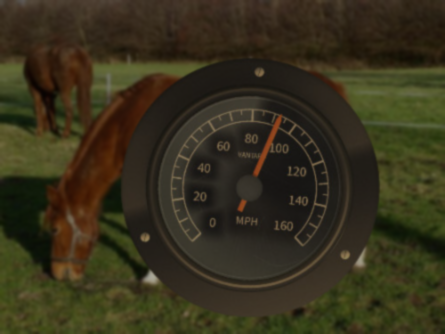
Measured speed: 92.5 mph
